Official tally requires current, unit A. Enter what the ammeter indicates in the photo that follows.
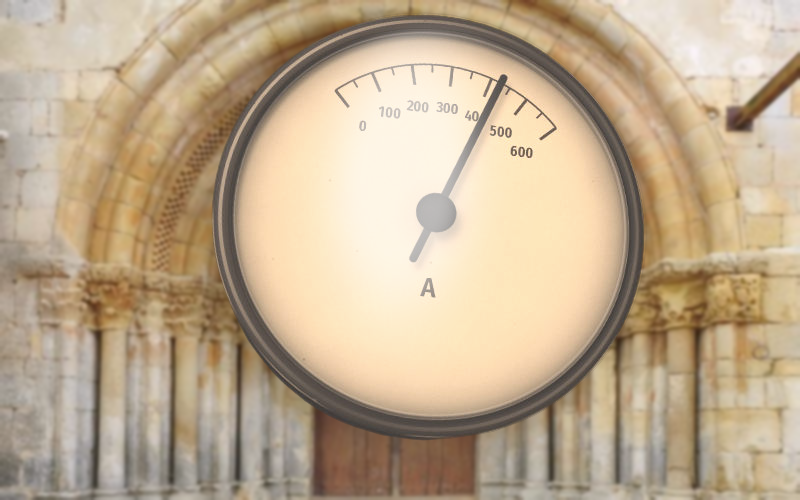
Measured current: 425 A
